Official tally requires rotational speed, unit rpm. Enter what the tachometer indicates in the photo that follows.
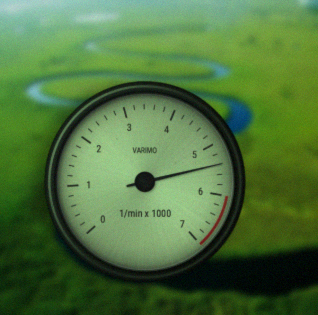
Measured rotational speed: 5400 rpm
